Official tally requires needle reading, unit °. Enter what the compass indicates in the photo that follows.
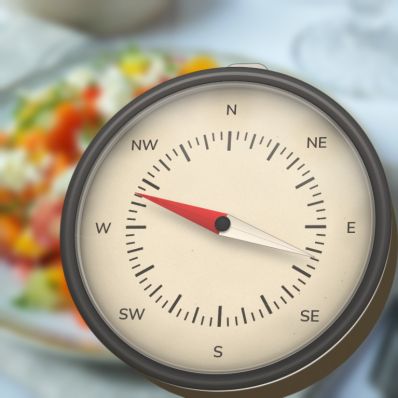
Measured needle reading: 290 °
